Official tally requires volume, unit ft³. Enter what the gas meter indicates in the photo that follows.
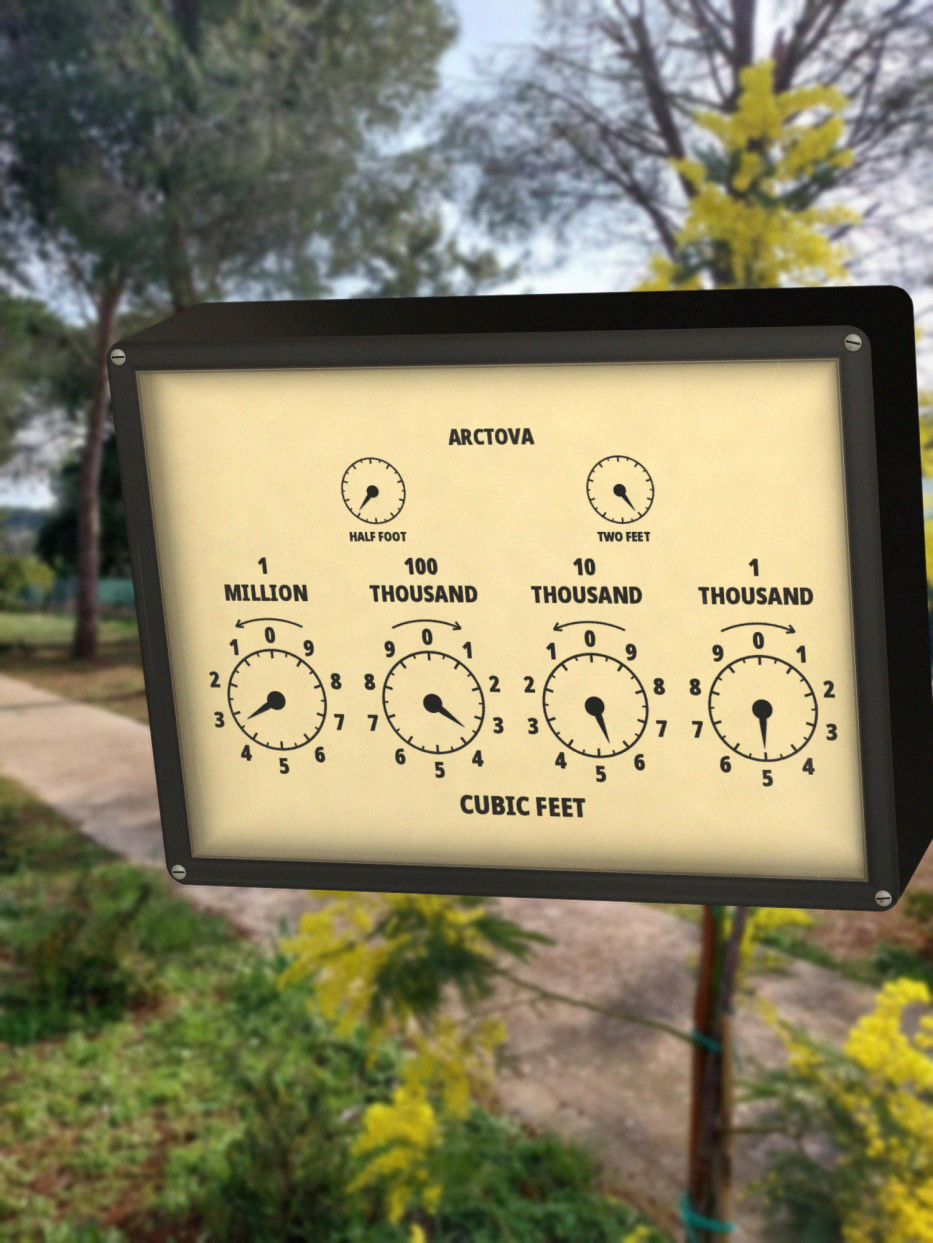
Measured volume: 335500 ft³
